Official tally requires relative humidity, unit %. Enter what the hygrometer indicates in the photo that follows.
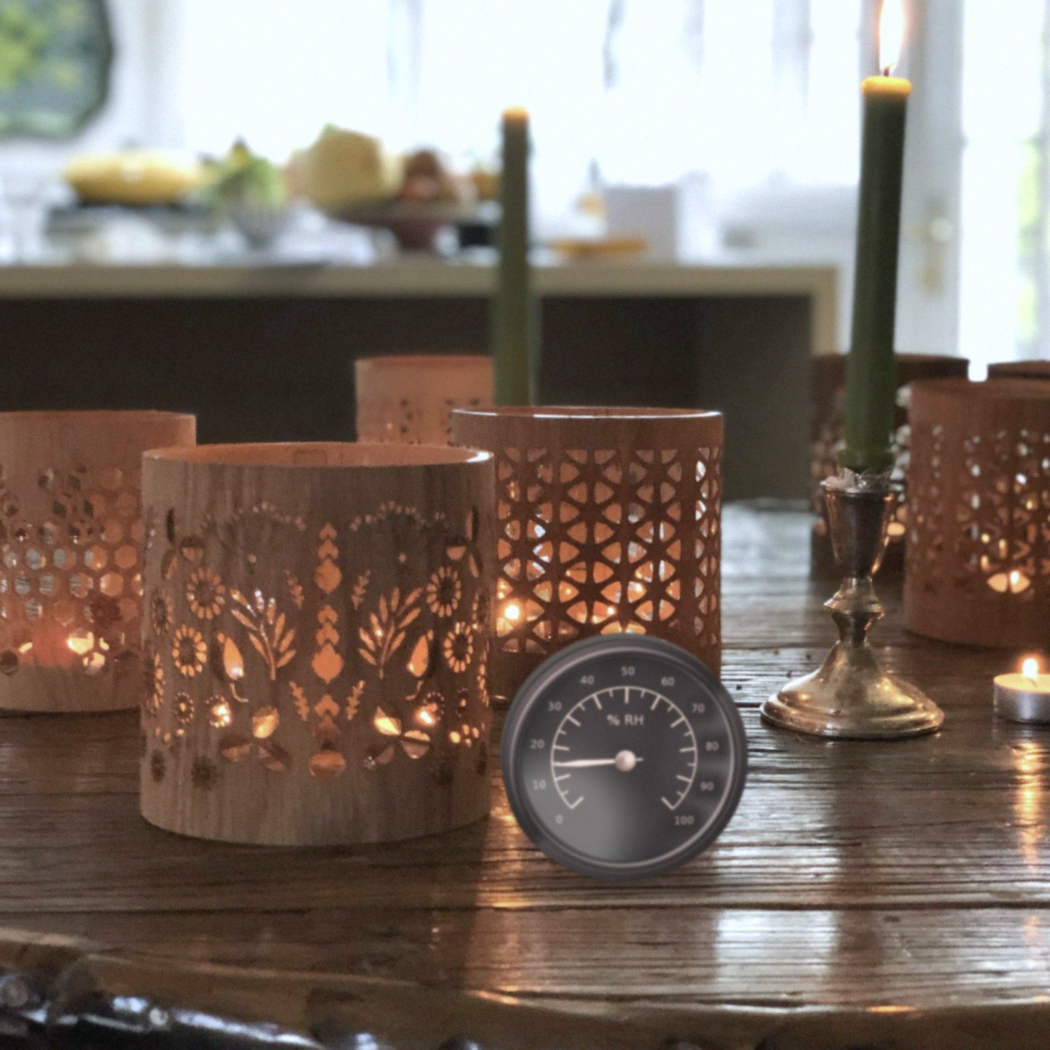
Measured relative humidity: 15 %
